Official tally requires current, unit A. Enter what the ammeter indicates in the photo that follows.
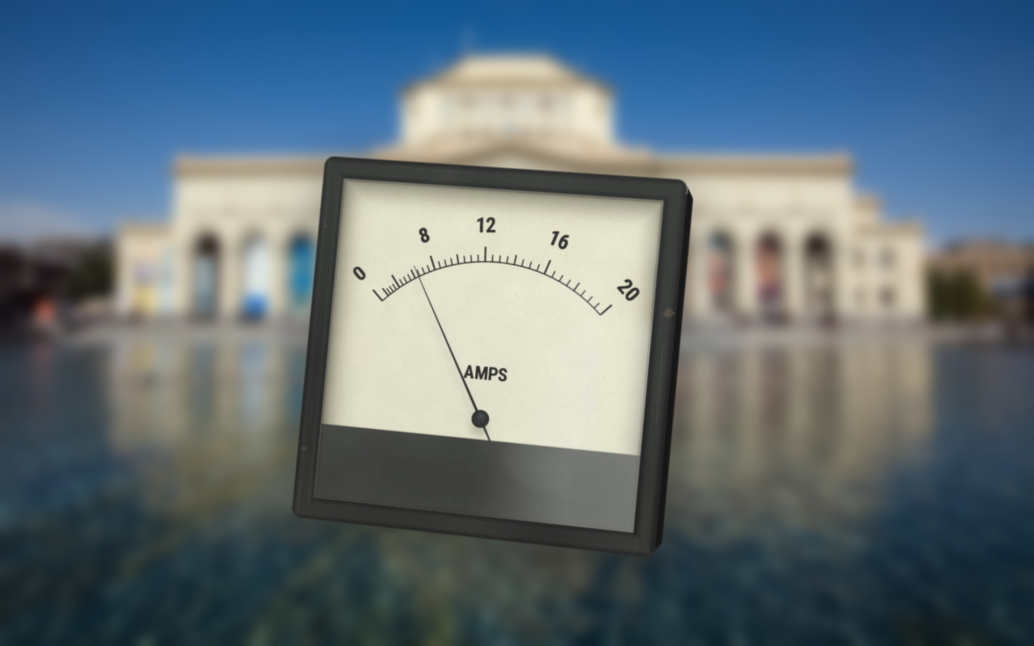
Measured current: 6.5 A
